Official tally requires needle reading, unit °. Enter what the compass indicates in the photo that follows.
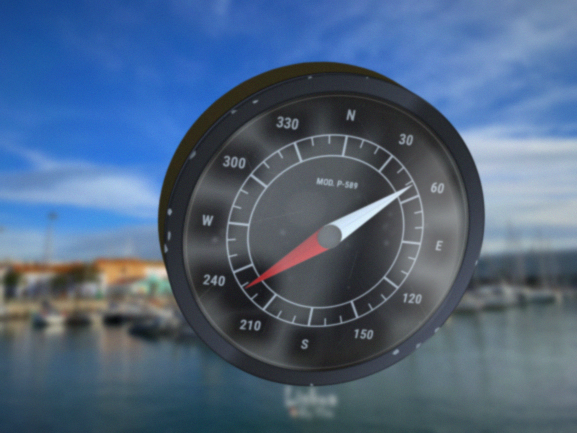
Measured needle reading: 230 °
